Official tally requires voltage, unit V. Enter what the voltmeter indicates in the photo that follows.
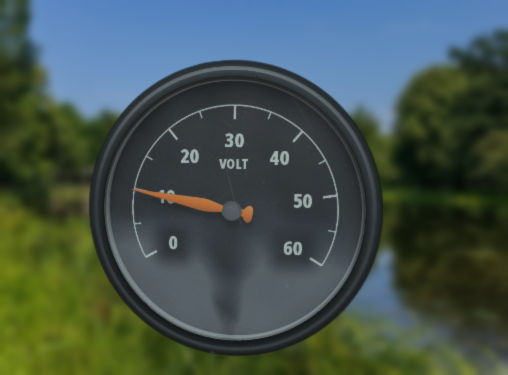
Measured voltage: 10 V
